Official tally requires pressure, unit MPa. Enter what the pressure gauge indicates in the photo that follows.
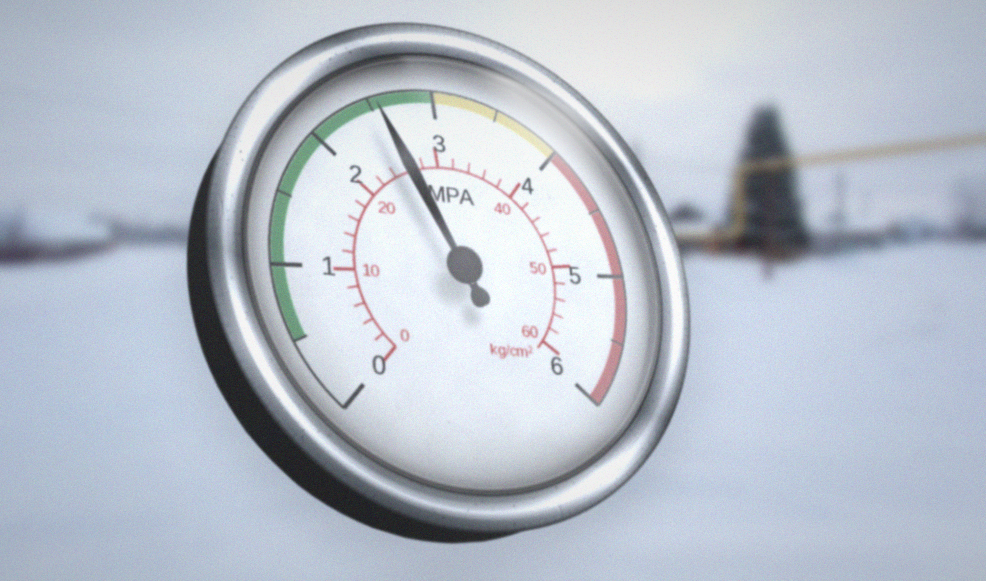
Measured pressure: 2.5 MPa
